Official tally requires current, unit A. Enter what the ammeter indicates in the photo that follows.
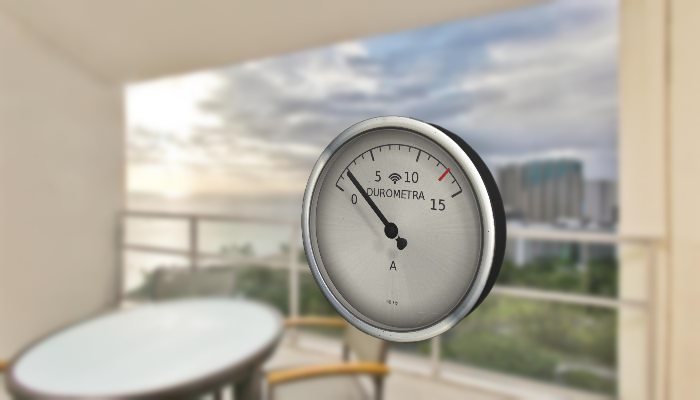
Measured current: 2 A
